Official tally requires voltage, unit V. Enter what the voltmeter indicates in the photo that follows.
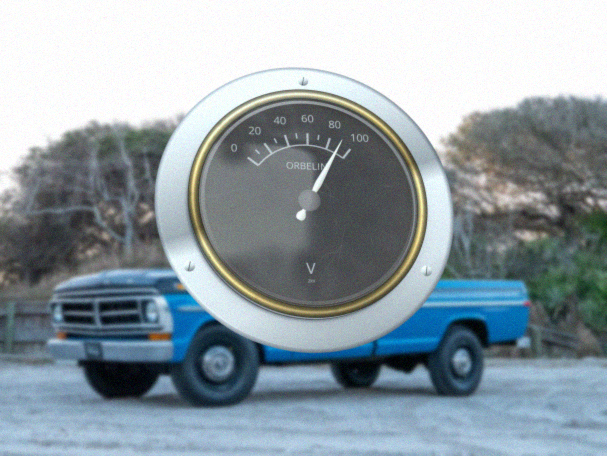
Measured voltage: 90 V
